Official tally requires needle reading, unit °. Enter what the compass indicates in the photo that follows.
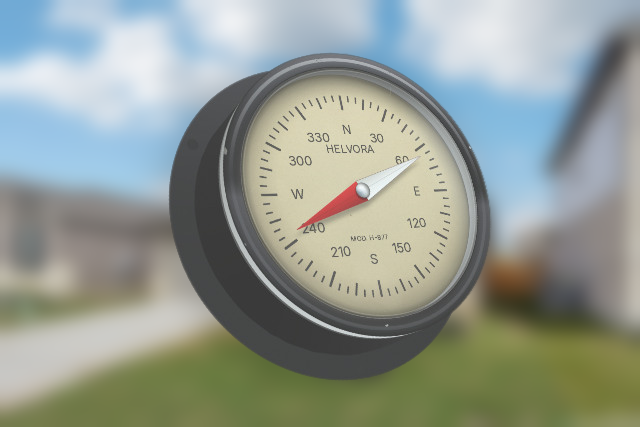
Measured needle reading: 245 °
